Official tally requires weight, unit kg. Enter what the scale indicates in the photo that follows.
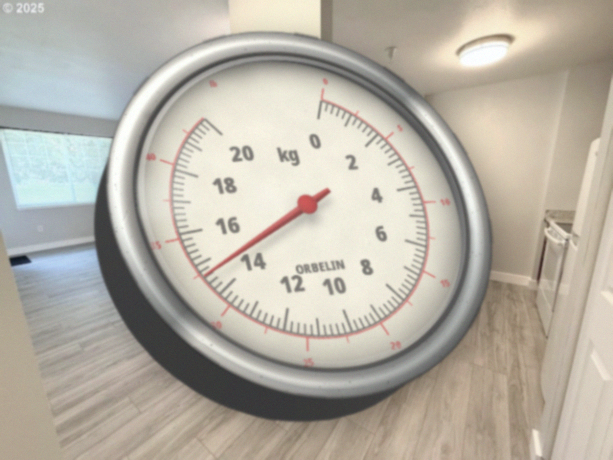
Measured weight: 14.6 kg
